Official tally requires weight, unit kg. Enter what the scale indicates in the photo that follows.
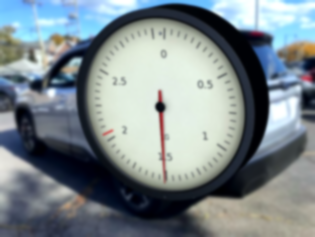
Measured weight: 1.5 kg
